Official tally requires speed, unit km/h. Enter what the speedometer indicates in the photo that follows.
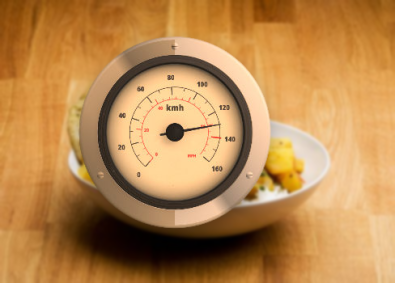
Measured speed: 130 km/h
